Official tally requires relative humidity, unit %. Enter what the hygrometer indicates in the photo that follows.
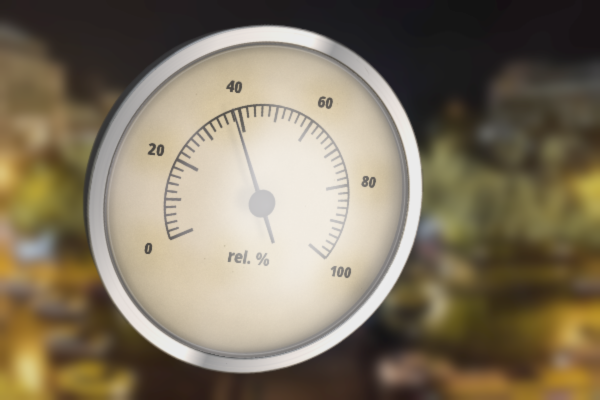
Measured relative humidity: 38 %
